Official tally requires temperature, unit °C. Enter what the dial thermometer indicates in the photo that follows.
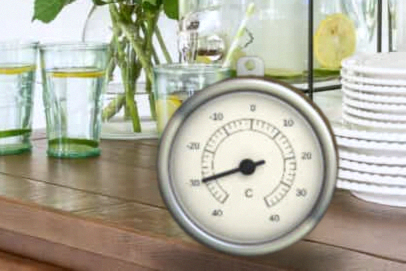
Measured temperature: -30 °C
